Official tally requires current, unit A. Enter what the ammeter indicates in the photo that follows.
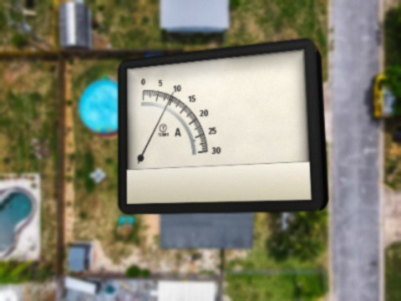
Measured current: 10 A
